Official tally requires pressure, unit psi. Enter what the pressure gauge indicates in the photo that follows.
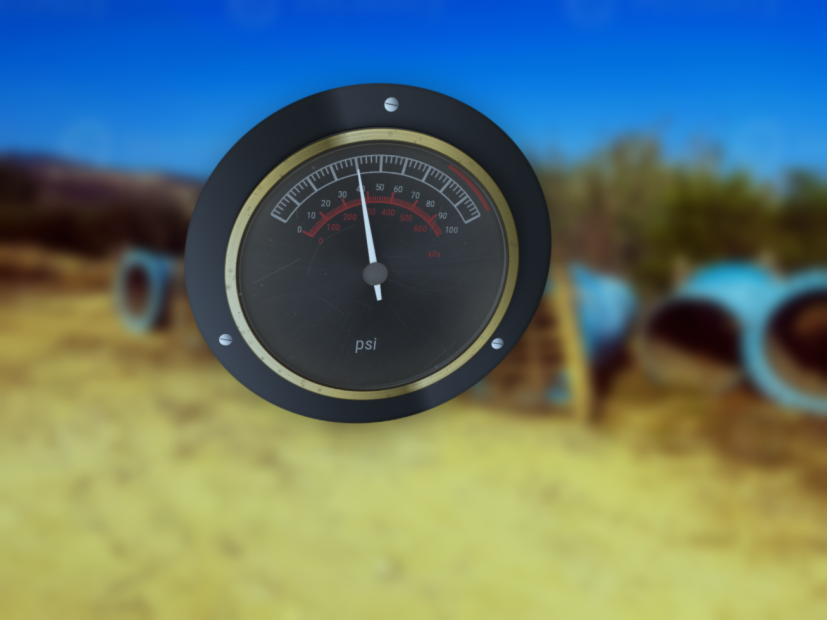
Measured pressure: 40 psi
